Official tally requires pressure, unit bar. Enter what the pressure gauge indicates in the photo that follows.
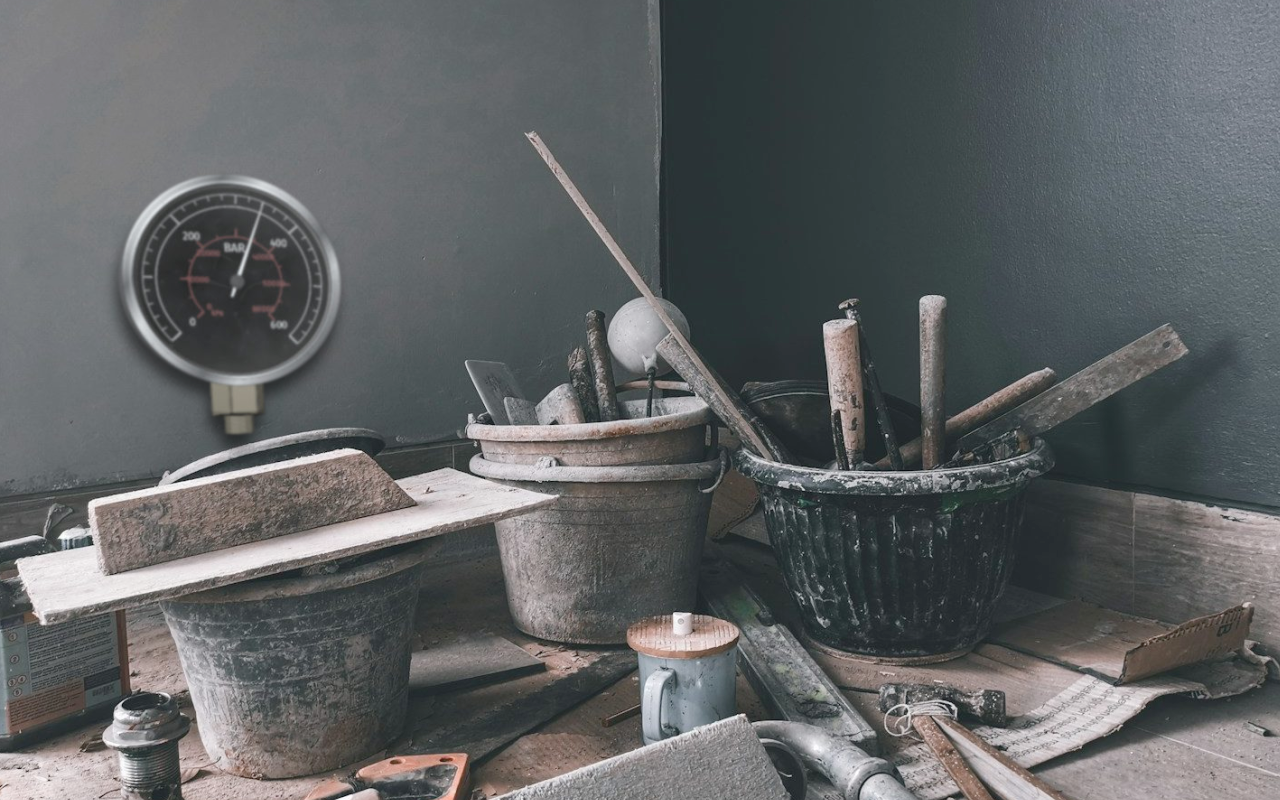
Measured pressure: 340 bar
